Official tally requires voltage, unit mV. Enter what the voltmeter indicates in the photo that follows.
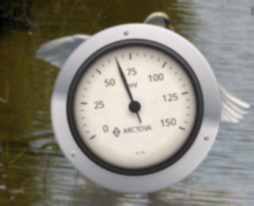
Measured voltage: 65 mV
